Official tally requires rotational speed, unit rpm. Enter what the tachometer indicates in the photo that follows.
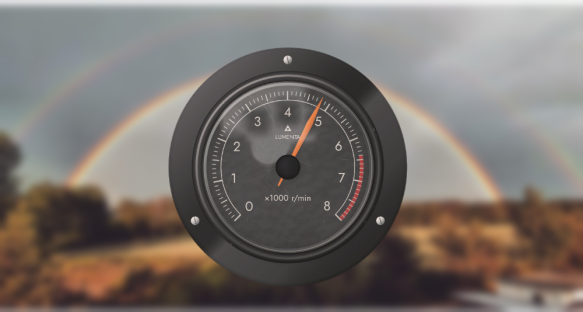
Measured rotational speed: 4800 rpm
